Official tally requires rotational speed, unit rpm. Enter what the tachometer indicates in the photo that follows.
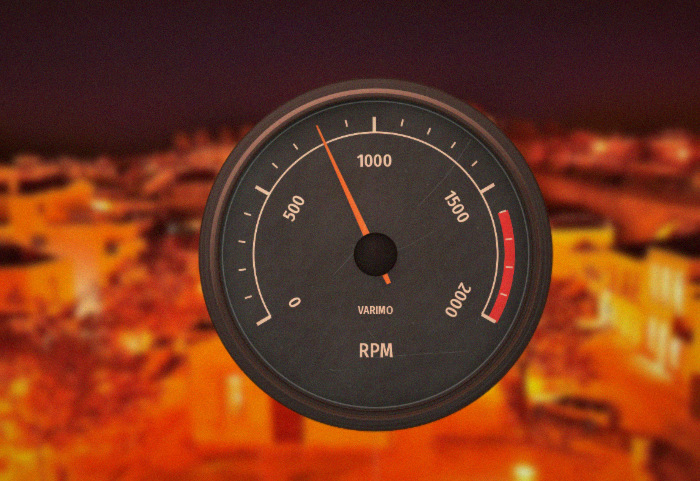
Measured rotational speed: 800 rpm
